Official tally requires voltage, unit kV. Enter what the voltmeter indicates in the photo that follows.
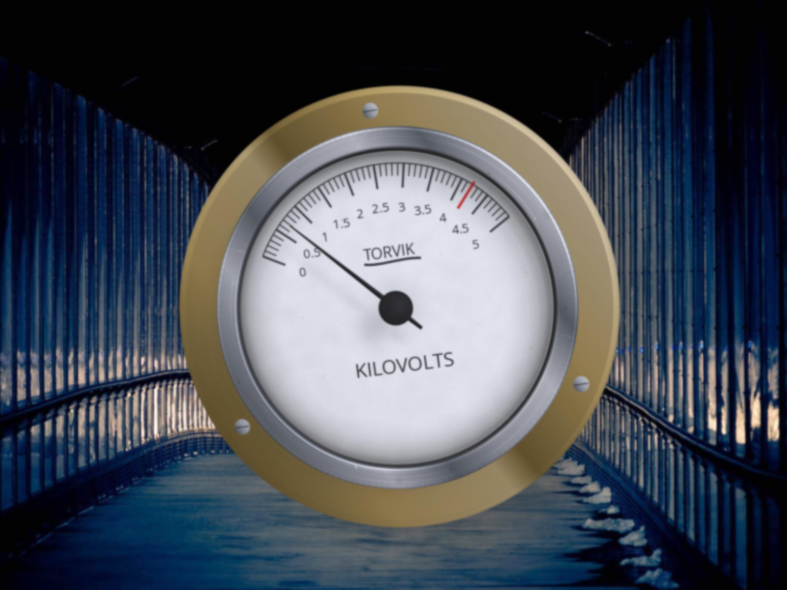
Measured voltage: 0.7 kV
